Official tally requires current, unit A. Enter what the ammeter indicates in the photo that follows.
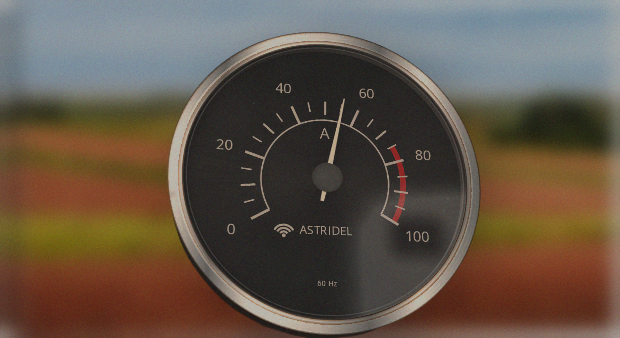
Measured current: 55 A
